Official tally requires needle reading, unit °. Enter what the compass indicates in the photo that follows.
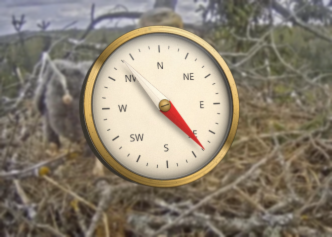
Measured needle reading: 140 °
